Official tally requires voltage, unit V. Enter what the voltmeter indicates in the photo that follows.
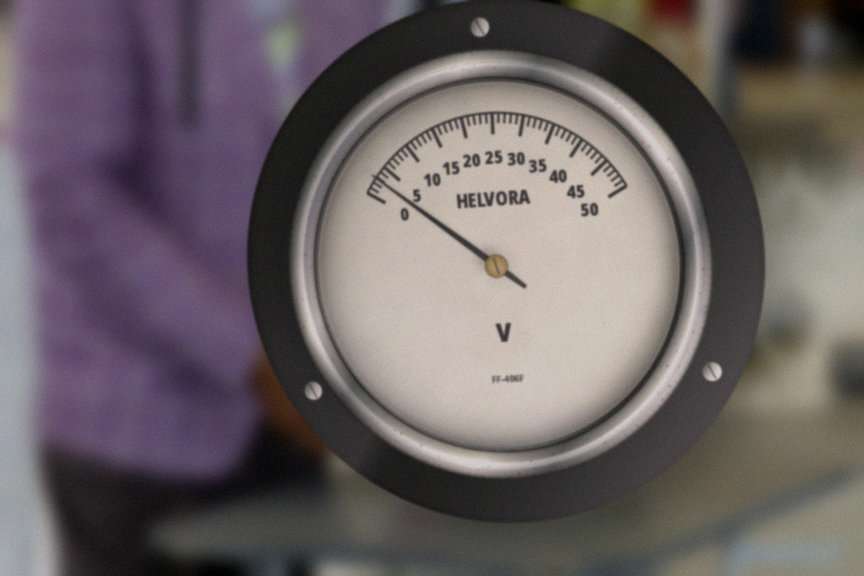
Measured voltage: 3 V
